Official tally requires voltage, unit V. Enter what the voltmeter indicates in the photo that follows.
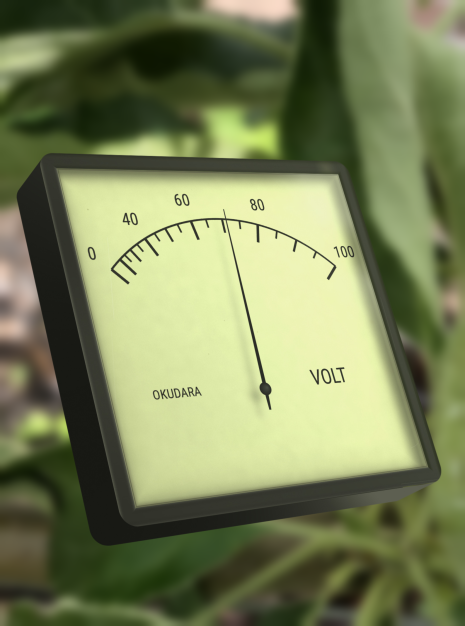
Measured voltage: 70 V
